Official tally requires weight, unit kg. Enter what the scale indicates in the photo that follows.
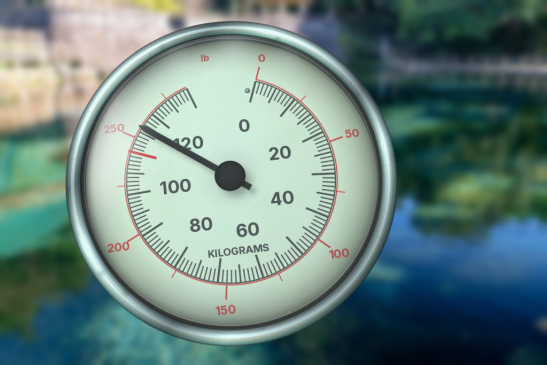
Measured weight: 116 kg
